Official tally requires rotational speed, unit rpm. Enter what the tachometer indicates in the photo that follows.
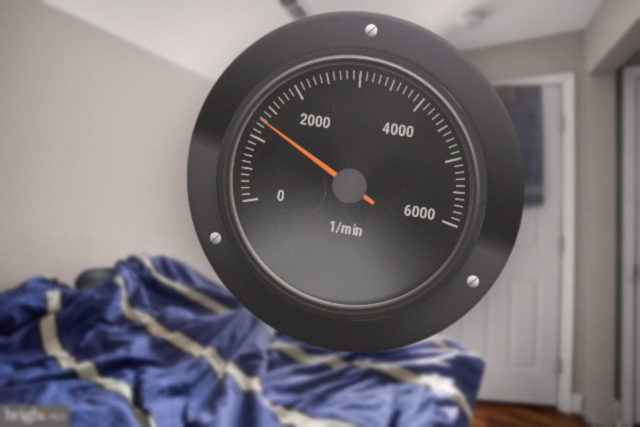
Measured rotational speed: 1300 rpm
